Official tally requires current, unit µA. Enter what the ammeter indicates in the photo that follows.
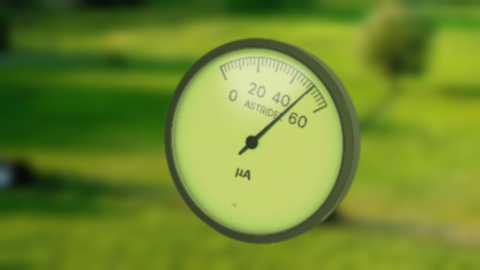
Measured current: 50 µA
